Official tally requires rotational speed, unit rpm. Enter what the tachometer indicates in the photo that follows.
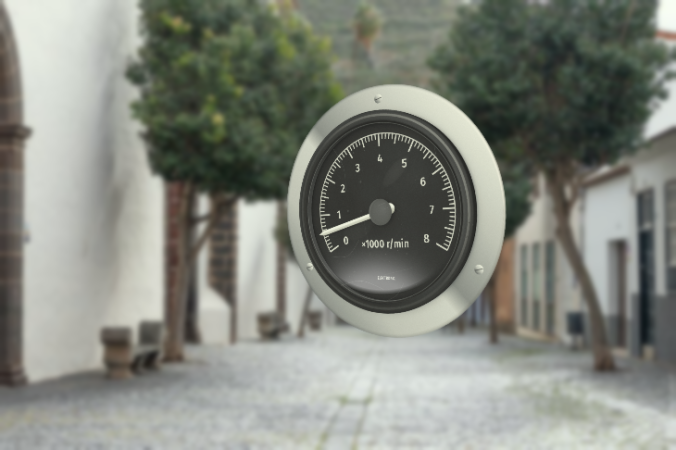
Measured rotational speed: 500 rpm
